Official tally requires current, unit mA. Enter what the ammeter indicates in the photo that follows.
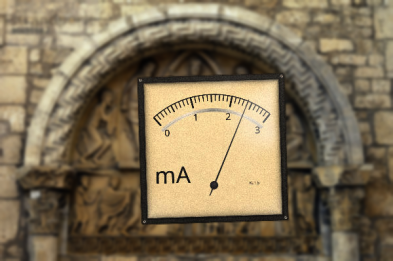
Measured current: 2.4 mA
